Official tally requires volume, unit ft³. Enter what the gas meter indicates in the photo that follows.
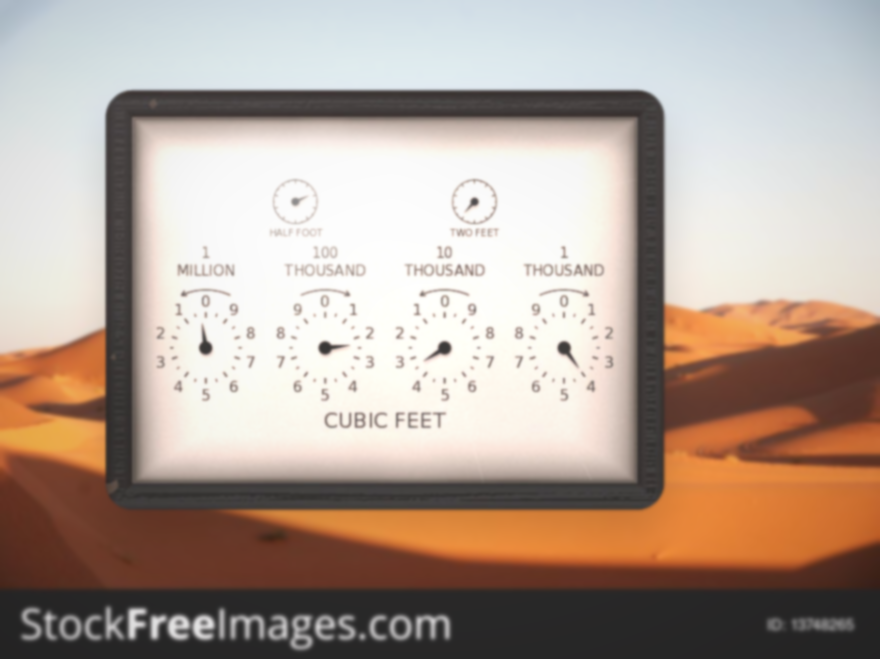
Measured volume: 23400 ft³
